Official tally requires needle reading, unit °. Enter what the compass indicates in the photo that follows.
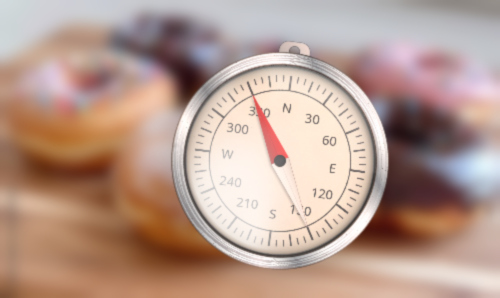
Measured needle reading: 330 °
